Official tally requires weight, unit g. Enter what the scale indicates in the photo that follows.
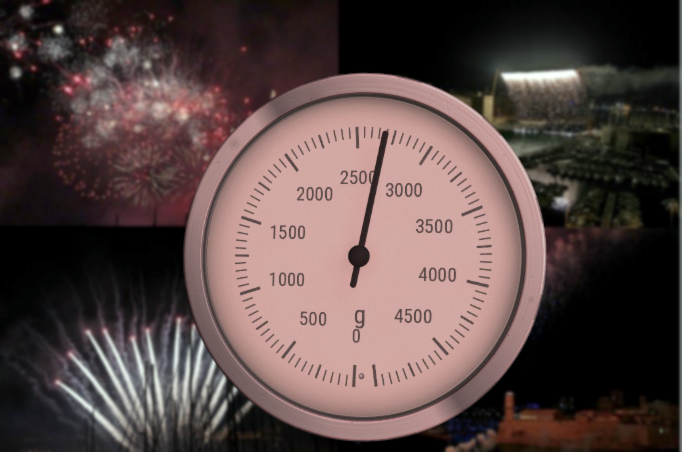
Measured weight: 2700 g
